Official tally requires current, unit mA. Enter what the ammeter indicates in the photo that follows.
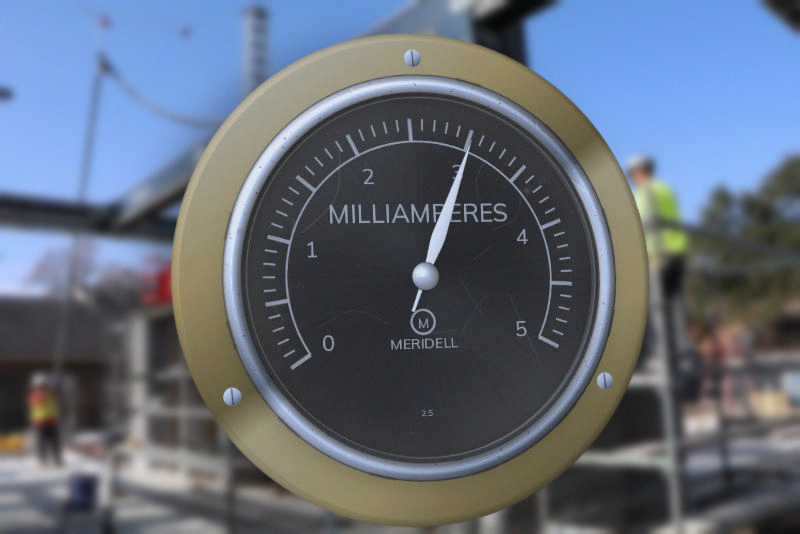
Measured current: 3 mA
